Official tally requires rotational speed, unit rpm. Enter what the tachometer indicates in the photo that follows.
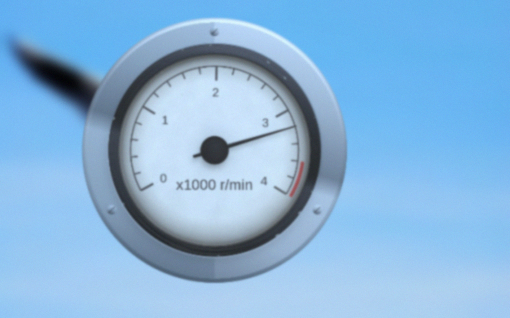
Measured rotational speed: 3200 rpm
